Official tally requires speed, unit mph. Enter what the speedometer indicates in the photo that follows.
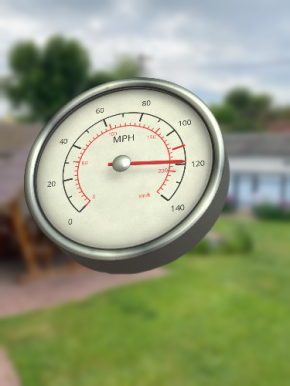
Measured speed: 120 mph
